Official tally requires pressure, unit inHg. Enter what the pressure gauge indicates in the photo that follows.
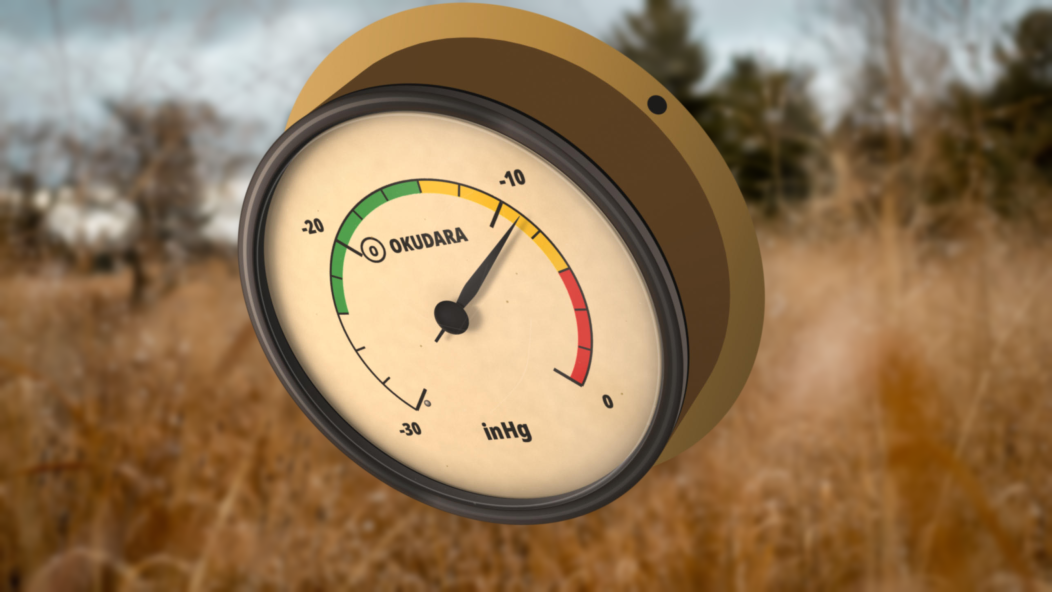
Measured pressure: -9 inHg
